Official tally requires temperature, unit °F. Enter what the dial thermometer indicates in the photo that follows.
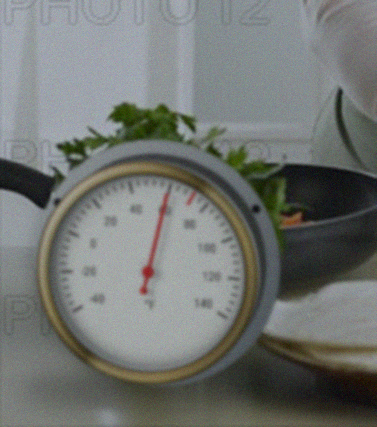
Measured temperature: 60 °F
